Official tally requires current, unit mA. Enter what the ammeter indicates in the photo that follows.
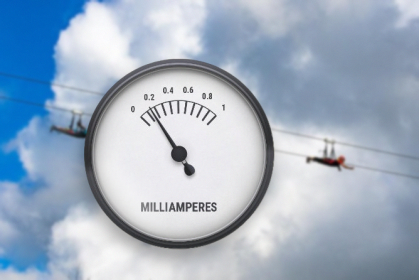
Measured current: 0.15 mA
